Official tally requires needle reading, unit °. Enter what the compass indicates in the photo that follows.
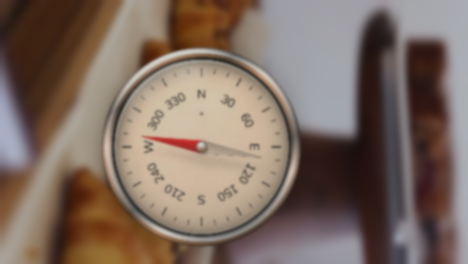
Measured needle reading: 280 °
